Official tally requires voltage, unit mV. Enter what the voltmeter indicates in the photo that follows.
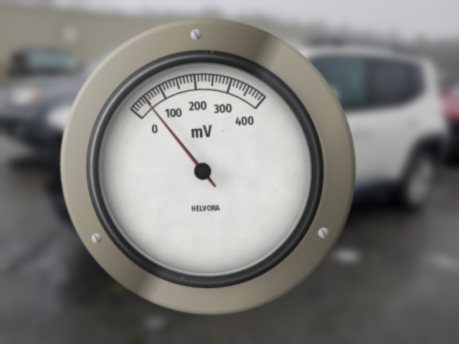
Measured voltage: 50 mV
